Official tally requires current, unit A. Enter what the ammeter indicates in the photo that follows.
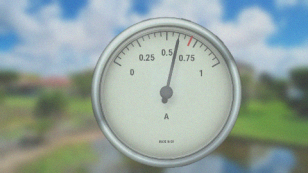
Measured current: 0.6 A
